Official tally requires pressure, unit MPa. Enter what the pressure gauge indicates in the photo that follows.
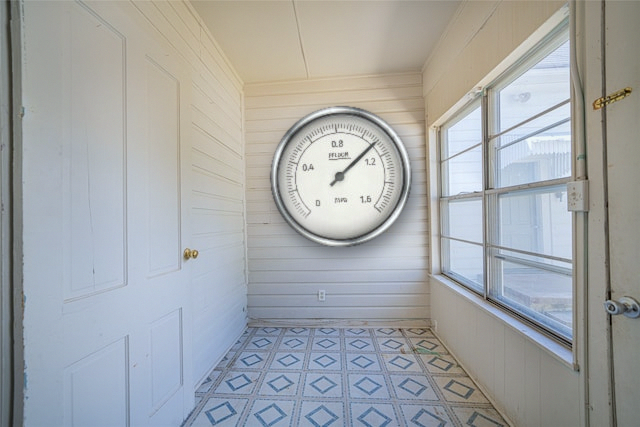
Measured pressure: 1.1 MPa
